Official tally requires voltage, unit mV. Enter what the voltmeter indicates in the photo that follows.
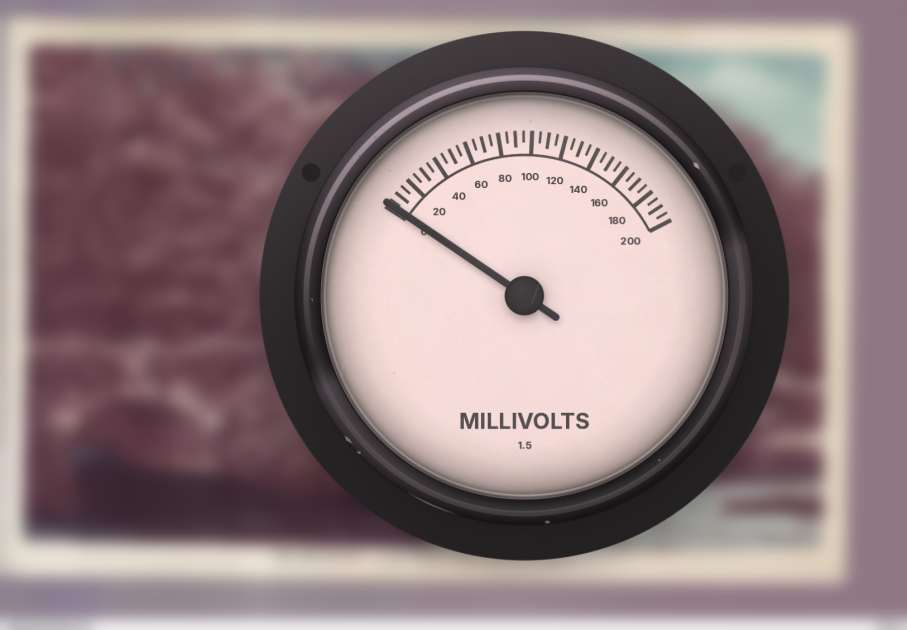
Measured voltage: 2.5 mV
